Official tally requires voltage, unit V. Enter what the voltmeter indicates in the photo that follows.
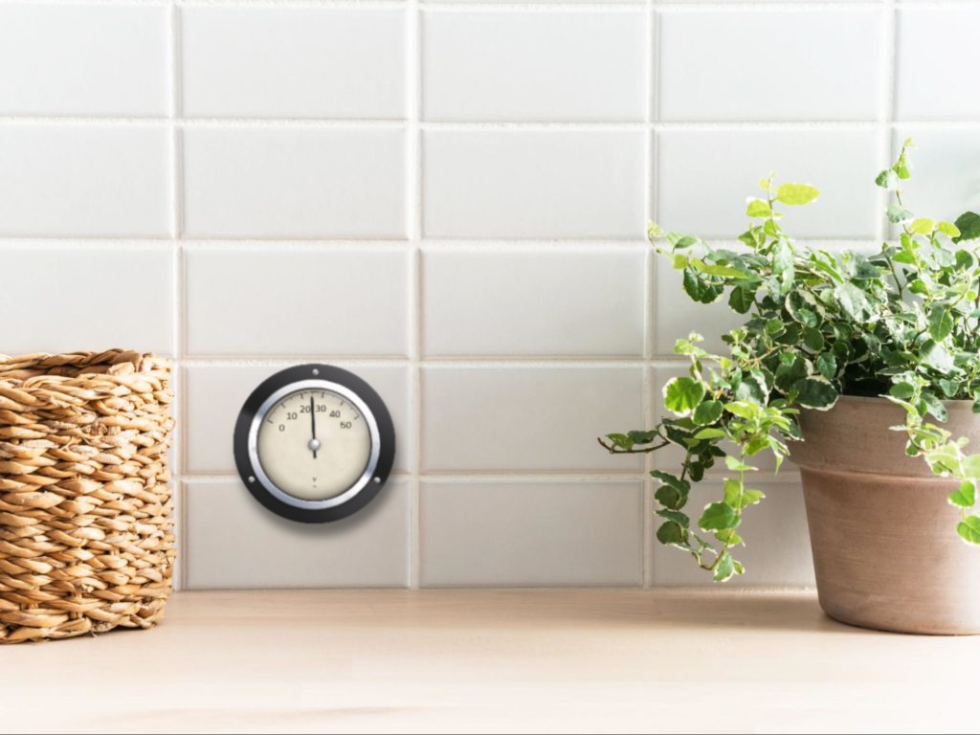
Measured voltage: 25 V
